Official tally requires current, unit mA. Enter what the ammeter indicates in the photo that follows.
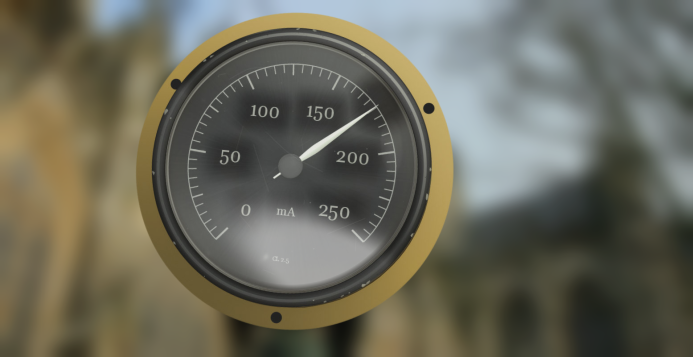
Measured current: 175 mA
